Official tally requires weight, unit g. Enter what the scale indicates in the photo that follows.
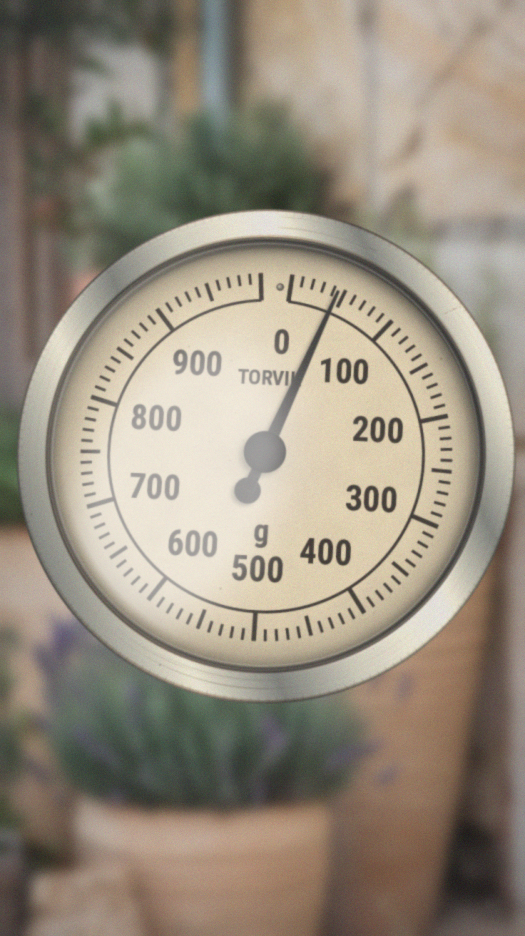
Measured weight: 45 g
